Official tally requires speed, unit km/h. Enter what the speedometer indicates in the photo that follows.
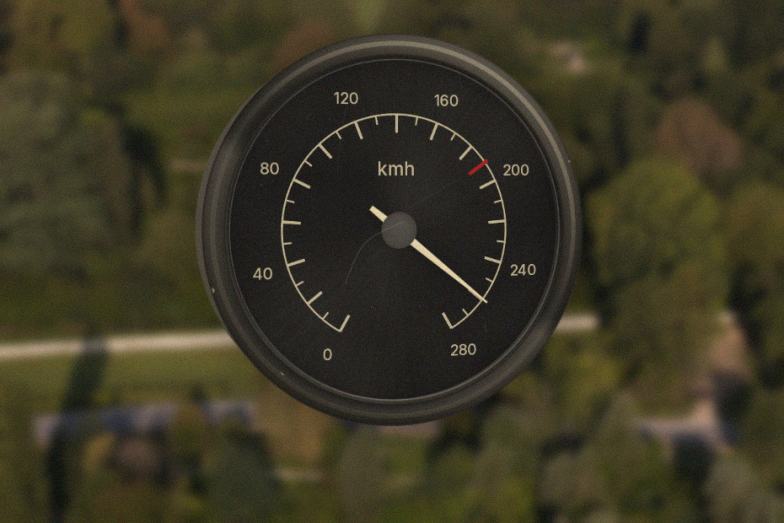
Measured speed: 260 km/h
